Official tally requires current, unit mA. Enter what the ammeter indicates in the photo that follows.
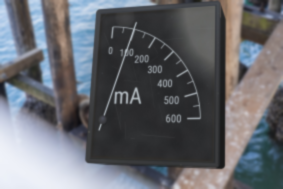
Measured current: 100 mA
